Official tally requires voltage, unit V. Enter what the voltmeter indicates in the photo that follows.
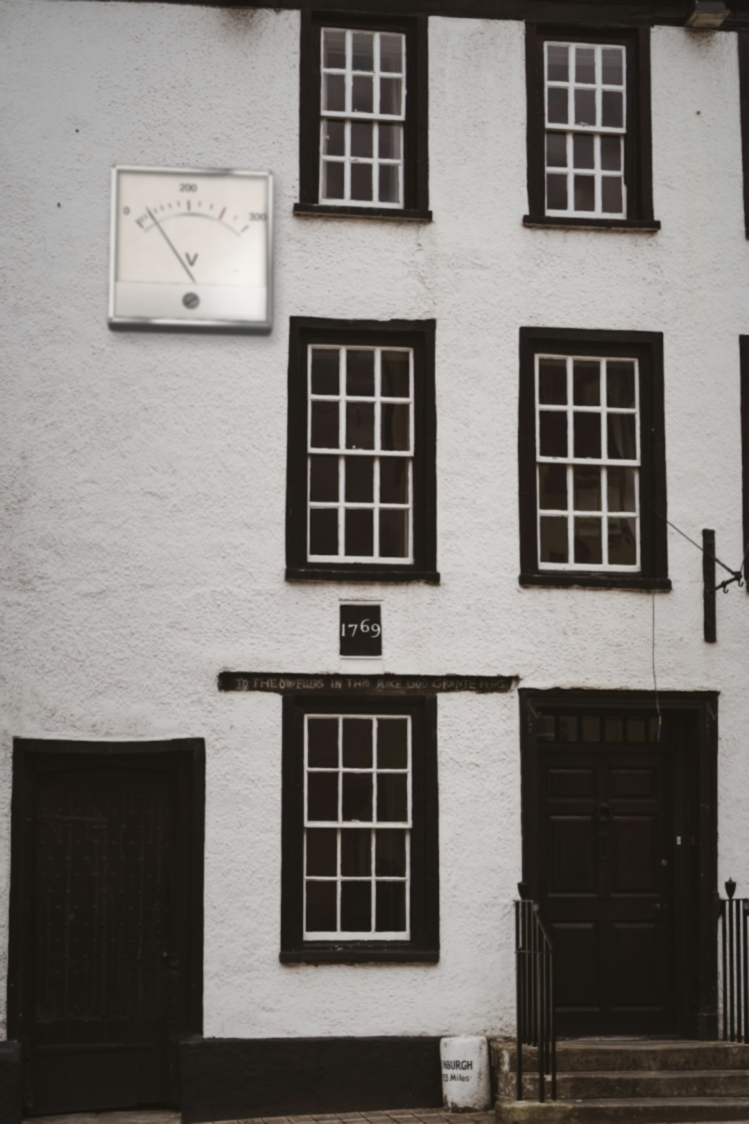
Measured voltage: 100 V
